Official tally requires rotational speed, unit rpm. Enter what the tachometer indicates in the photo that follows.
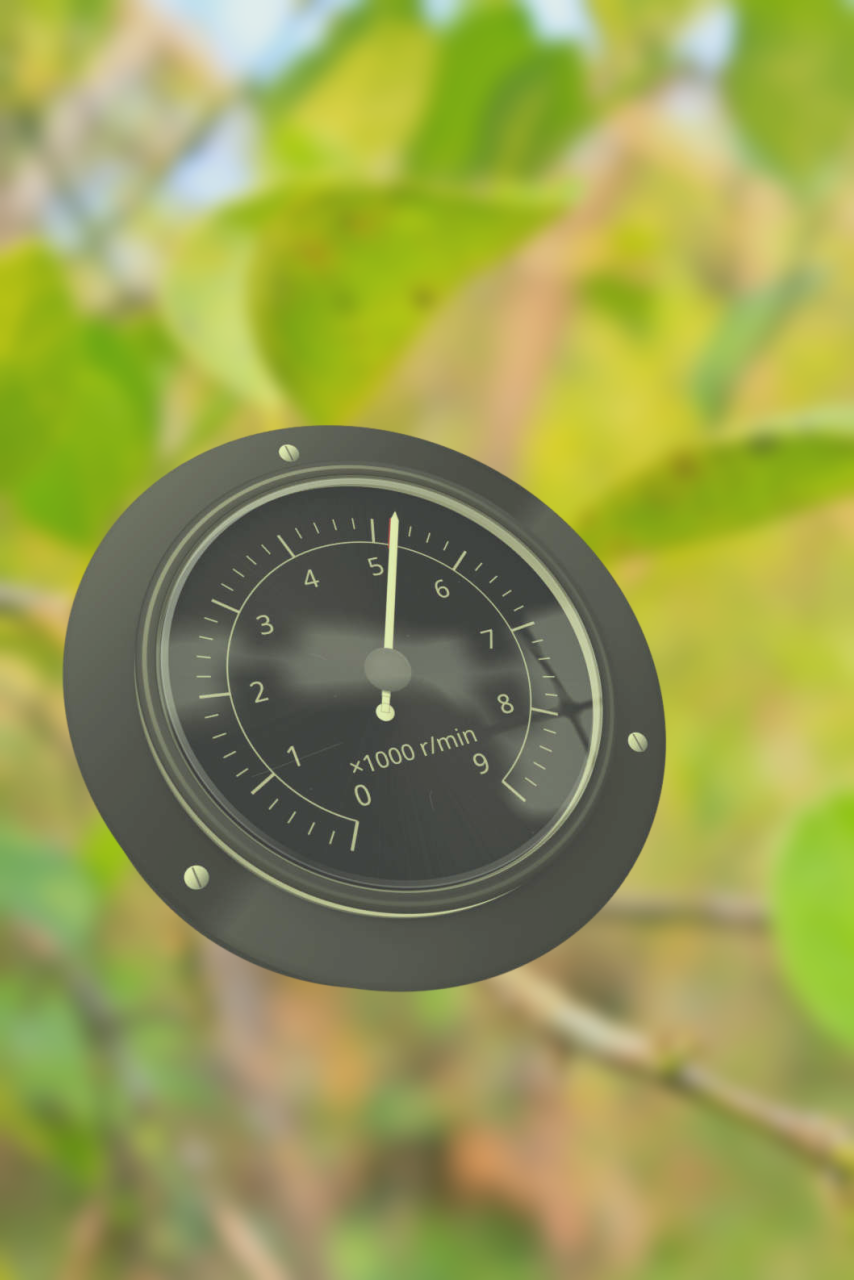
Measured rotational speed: 5200 rpm
